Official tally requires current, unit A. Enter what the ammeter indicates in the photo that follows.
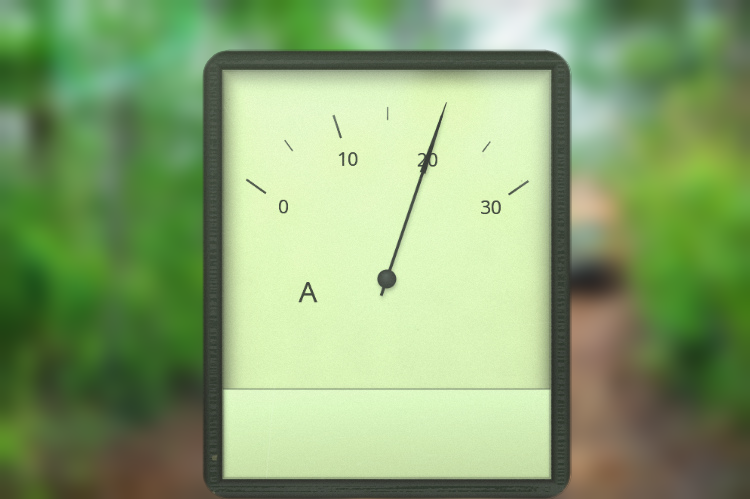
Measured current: 20 A
